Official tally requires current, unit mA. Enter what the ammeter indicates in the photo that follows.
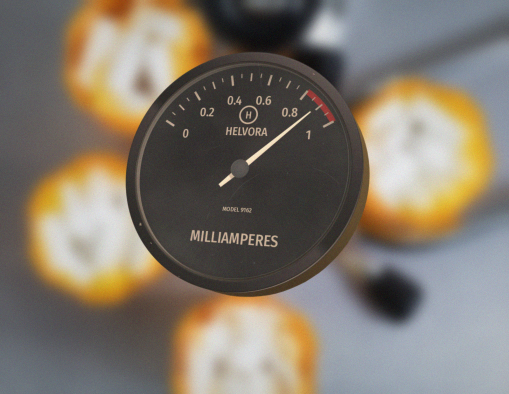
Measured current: 0.9 mA
